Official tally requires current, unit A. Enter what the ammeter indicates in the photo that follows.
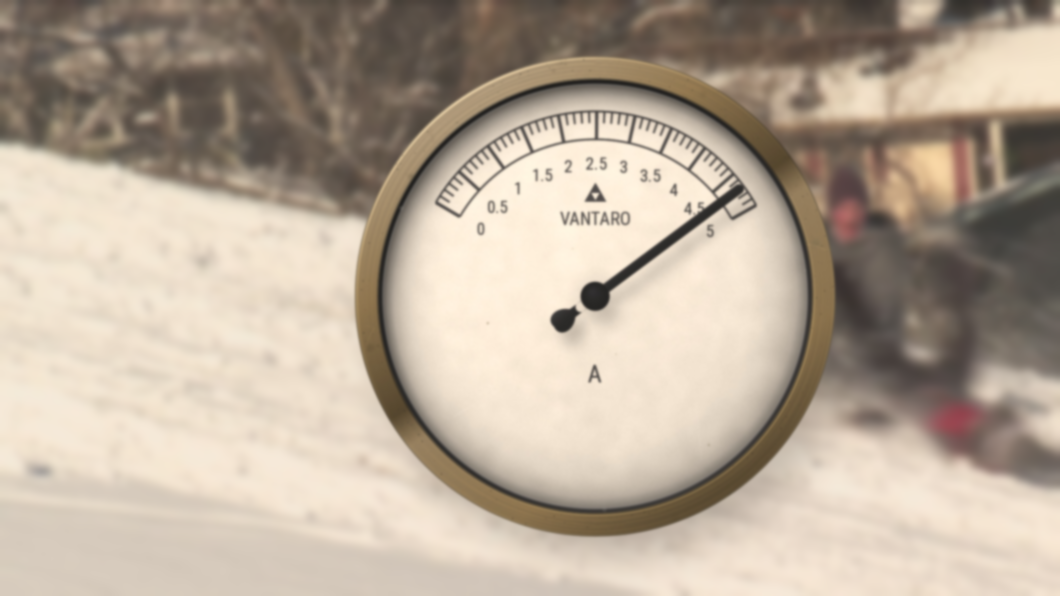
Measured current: 4.7 A
